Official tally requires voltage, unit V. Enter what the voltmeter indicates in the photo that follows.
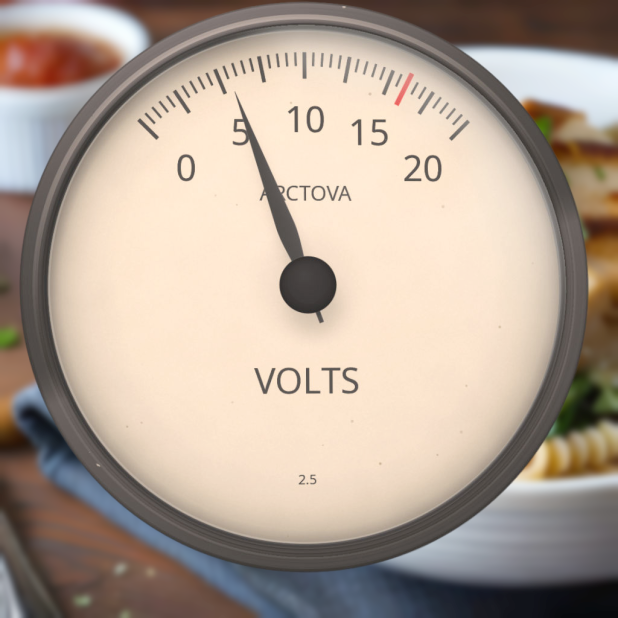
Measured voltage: 5.5 V
